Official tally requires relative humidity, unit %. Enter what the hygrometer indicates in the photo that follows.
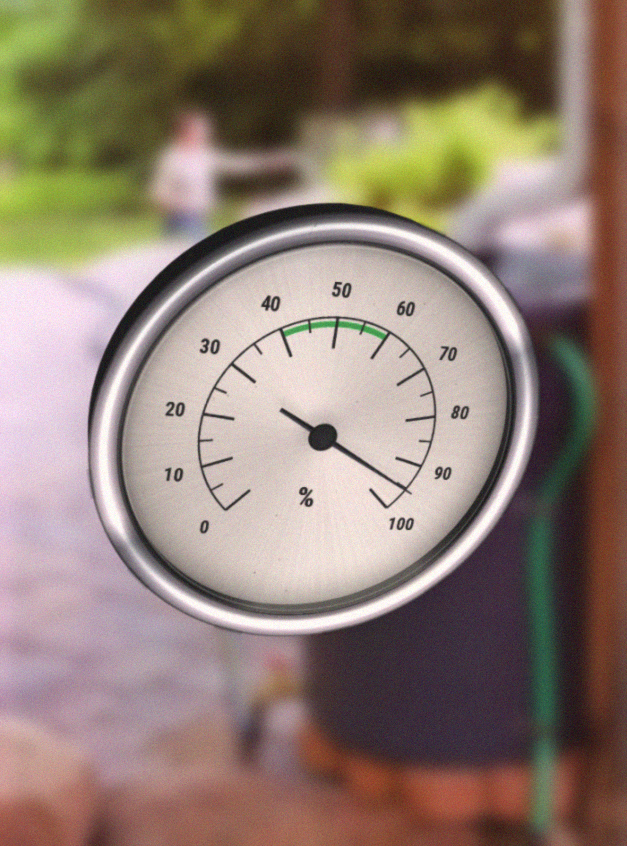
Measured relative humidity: 95 %
